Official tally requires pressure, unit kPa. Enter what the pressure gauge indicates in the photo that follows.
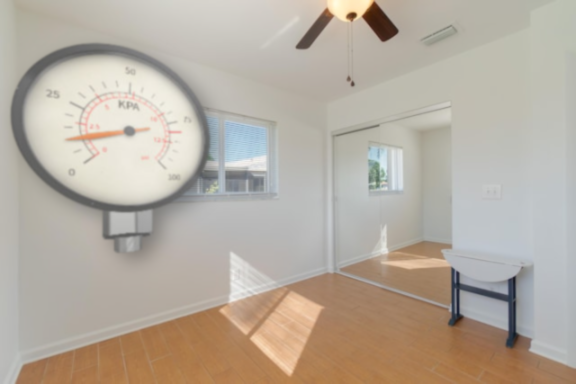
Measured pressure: 10 kPa
